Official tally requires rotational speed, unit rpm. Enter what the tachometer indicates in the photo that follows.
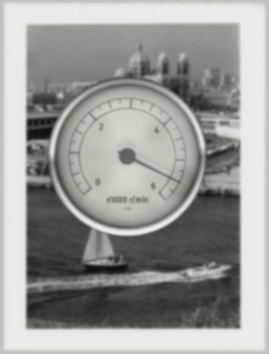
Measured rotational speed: 5500 rpm
